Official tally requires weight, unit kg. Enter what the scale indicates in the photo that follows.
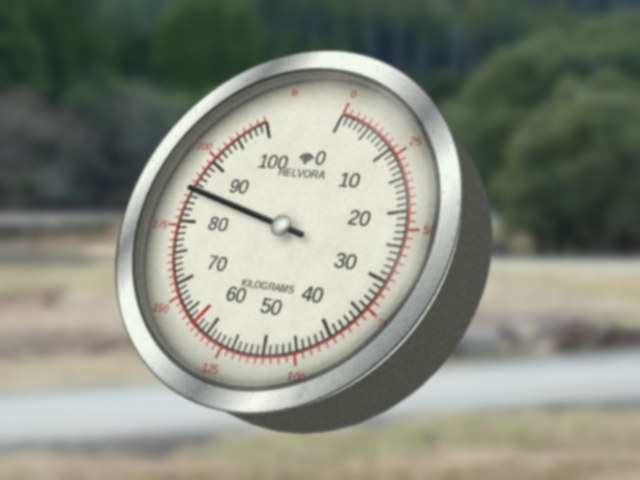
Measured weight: 85 kg
